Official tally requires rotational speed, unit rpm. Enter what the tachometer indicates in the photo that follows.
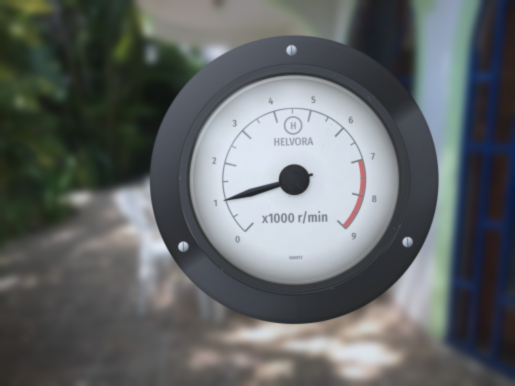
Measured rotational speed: 1000 rpm
